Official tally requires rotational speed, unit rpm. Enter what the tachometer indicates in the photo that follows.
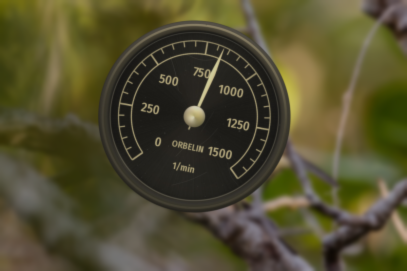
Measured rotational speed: 825 rpm
